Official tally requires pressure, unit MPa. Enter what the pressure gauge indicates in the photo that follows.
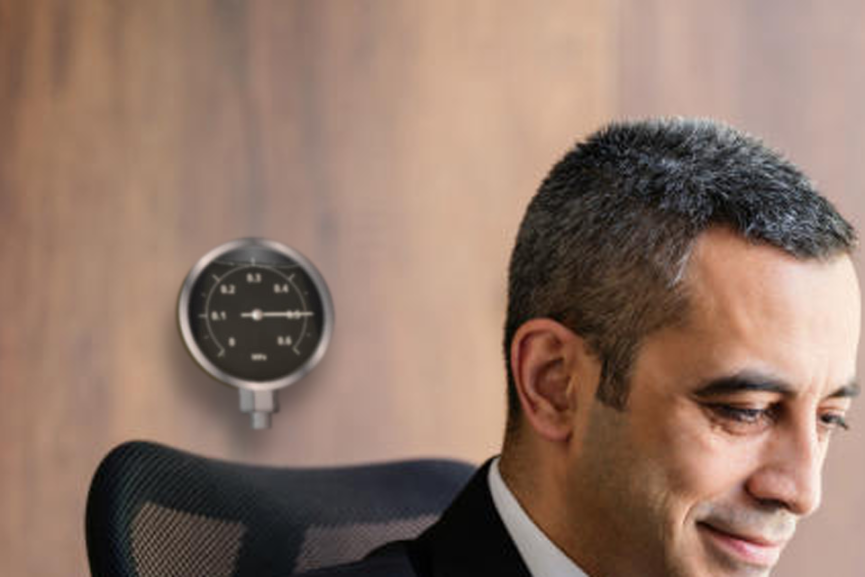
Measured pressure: 0.5 MPa
